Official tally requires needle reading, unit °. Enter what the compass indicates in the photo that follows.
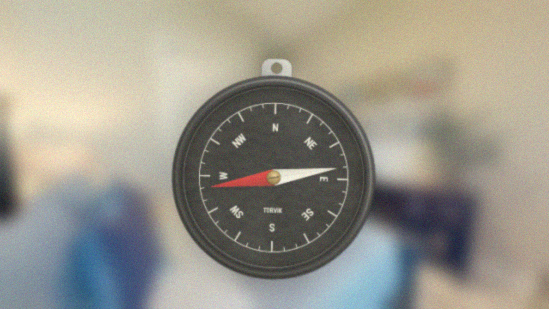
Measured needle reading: 260 °
